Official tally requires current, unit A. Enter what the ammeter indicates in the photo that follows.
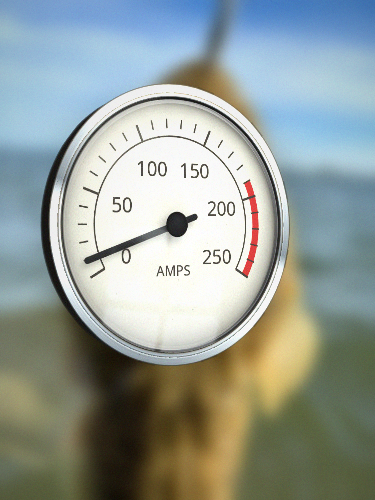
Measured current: 10 A
